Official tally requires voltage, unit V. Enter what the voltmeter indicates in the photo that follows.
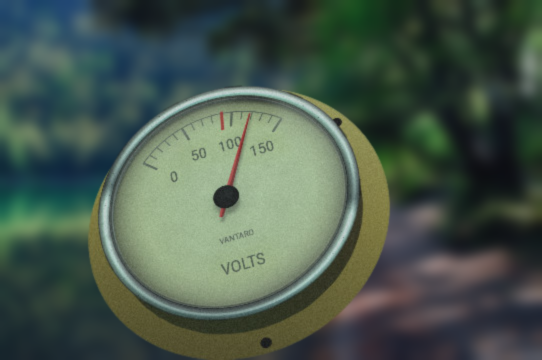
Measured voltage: 120 V
